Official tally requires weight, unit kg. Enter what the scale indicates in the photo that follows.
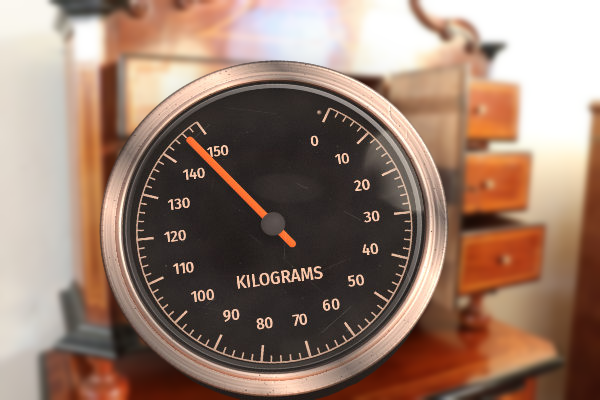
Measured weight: 146 kg
